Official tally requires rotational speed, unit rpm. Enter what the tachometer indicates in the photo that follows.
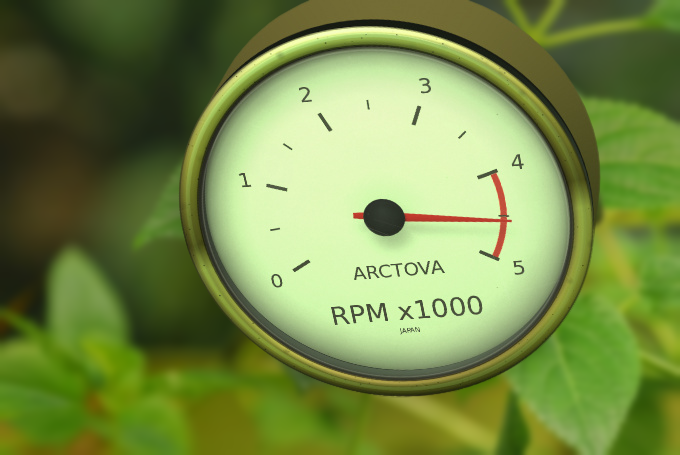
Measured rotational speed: 4500 rpm
